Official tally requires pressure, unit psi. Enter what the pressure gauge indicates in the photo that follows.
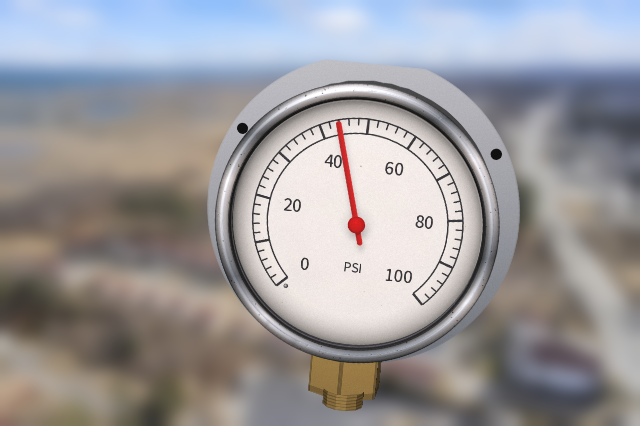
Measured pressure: 44 psi
